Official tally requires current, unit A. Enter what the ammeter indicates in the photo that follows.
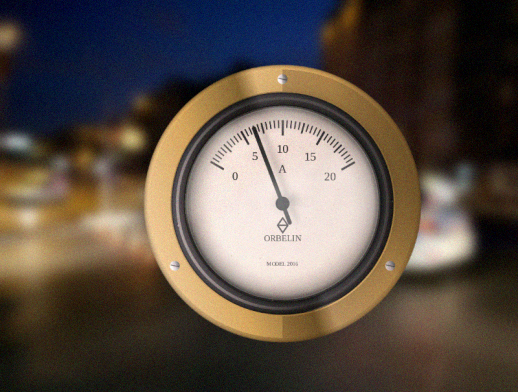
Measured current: 6.5 A
